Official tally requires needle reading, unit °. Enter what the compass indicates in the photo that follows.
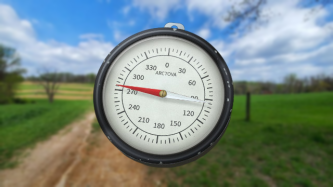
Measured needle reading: 275 °
